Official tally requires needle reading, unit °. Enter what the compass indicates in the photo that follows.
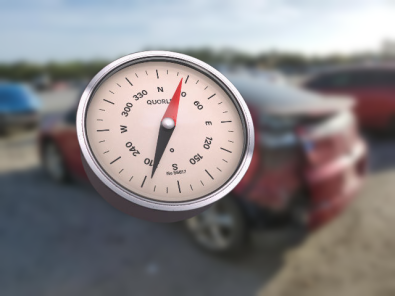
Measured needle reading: 25 °
